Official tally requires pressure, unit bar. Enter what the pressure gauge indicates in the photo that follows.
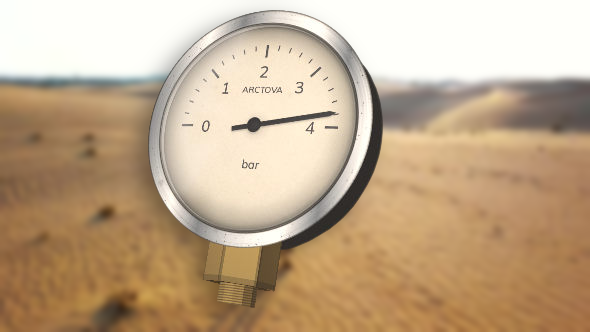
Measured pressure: 3.8 bar
